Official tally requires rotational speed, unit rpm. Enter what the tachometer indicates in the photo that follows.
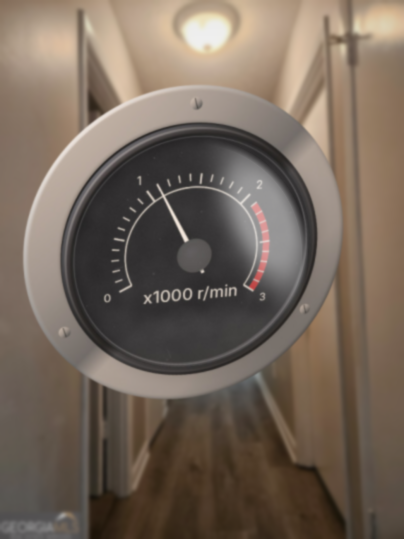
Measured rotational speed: 1100 rpm
